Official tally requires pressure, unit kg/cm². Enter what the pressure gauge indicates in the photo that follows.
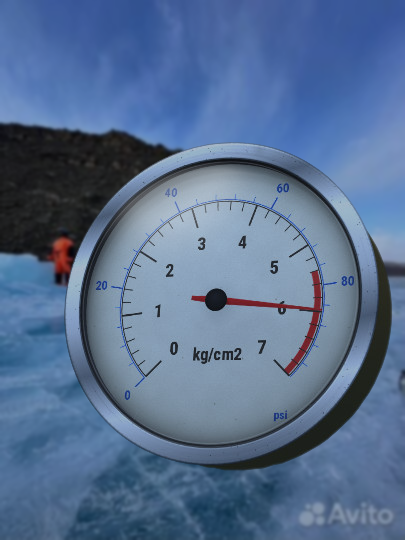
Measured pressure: 6 kg/cm²
